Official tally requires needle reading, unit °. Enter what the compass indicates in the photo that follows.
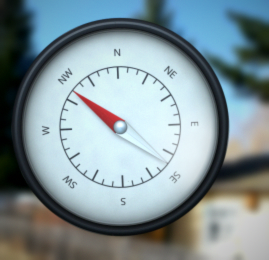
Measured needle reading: 310 °
